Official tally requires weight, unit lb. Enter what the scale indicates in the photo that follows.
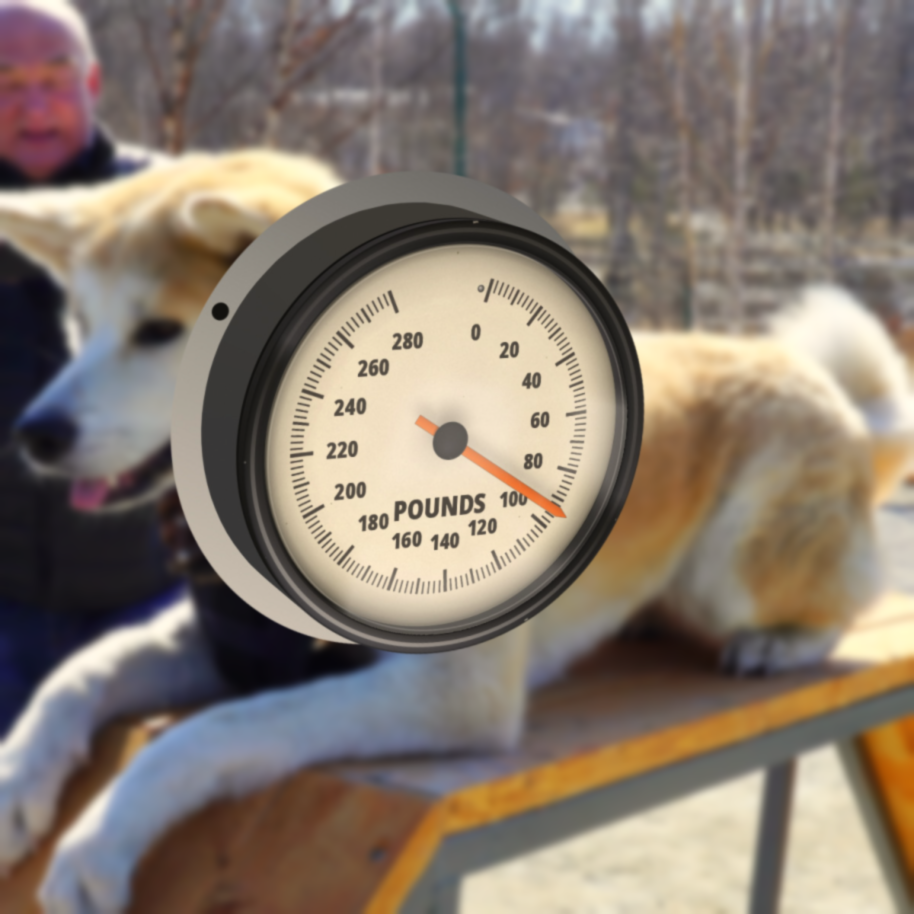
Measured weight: 94 lb
